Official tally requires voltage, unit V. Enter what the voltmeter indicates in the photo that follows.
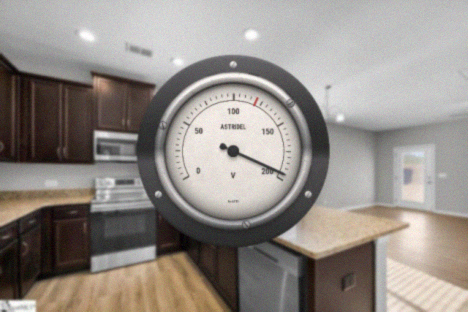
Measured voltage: 195 V
